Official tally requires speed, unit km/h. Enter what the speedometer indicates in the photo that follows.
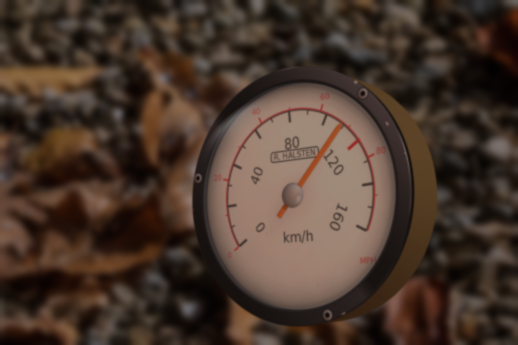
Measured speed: 110 km/h
